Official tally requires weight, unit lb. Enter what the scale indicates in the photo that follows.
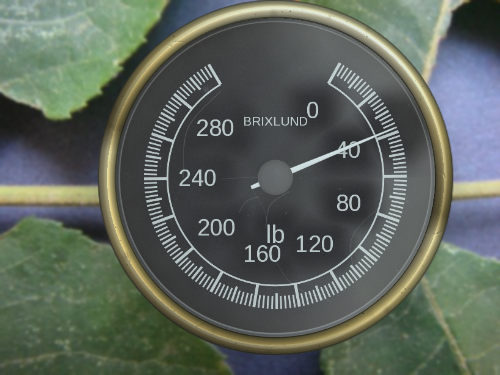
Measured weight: 38 lb
